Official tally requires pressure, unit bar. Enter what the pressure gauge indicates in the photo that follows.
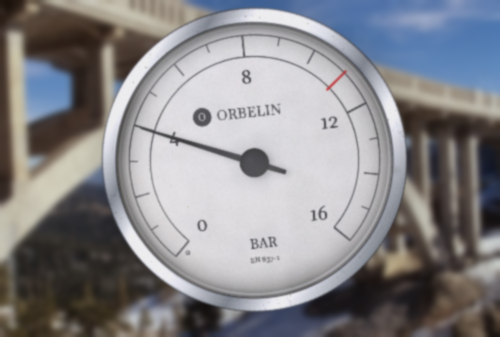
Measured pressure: 4 bar
